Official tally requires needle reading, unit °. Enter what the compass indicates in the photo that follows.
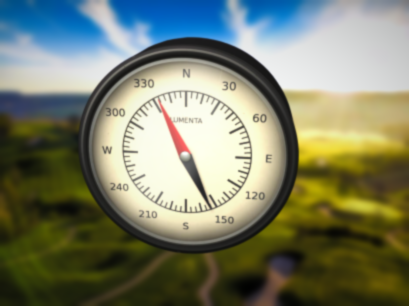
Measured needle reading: 335 °
